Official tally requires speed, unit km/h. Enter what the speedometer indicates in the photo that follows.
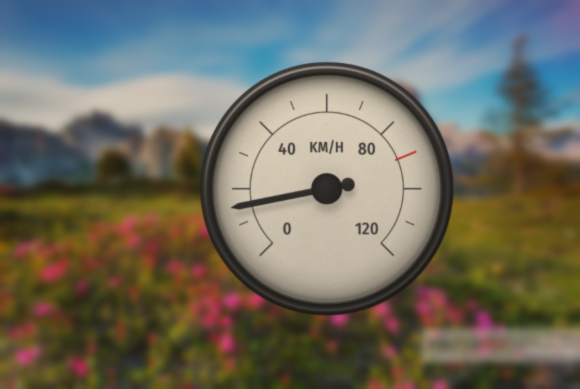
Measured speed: 15 km/h
